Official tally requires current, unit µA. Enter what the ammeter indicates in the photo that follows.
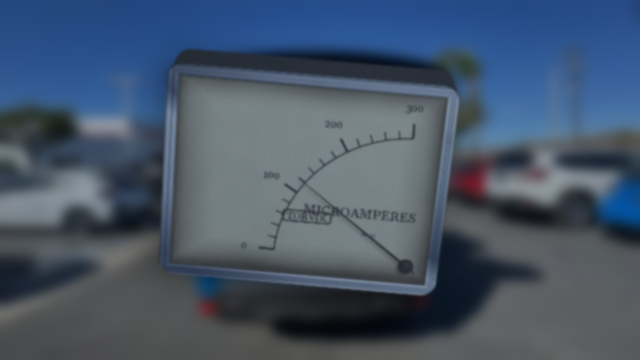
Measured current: 120 µA
